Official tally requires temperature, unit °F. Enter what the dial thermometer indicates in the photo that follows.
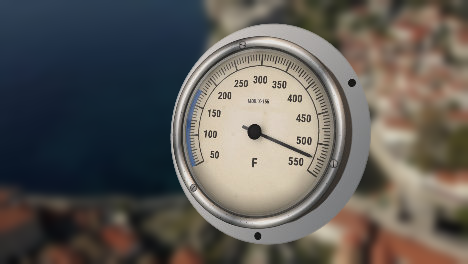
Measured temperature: 525 °F
